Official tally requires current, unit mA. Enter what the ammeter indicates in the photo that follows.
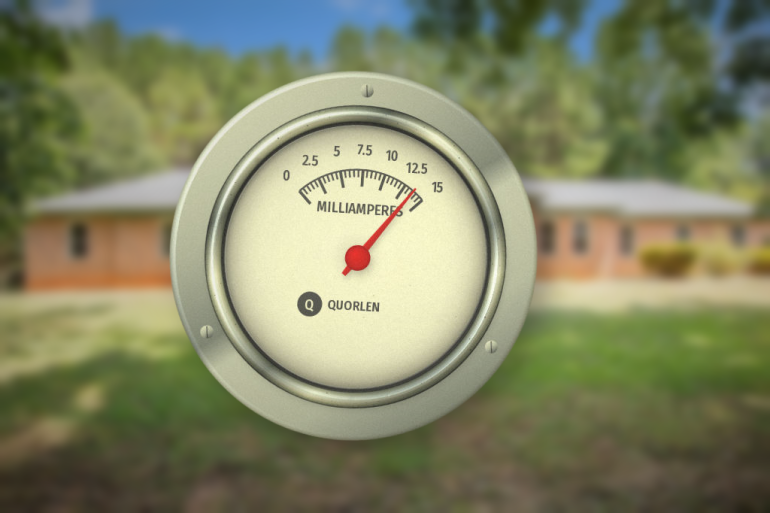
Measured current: 13.5 mA
